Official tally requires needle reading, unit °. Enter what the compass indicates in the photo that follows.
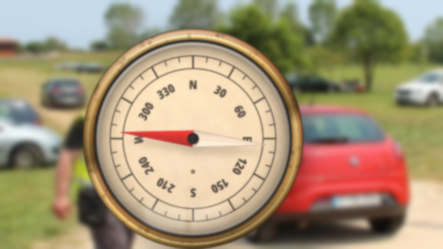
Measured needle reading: 275 °
